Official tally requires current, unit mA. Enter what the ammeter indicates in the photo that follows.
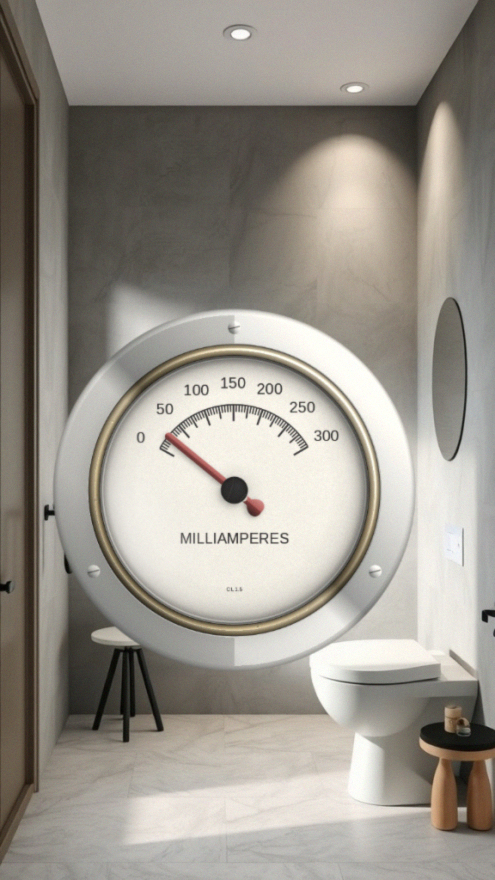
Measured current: 25 mA
